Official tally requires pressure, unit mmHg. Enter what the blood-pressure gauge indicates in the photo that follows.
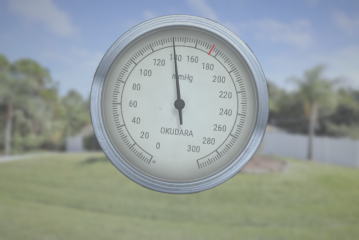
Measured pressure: 140 mmHg
